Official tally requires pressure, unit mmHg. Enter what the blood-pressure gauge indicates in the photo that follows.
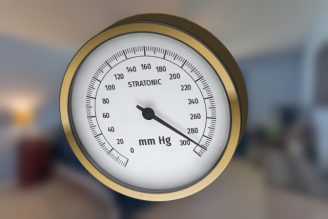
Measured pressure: 290 mmHg
